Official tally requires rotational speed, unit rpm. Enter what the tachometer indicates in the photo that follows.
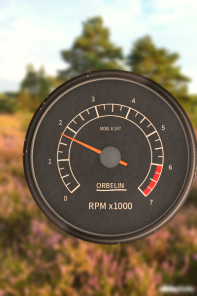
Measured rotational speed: 1750 rpm
